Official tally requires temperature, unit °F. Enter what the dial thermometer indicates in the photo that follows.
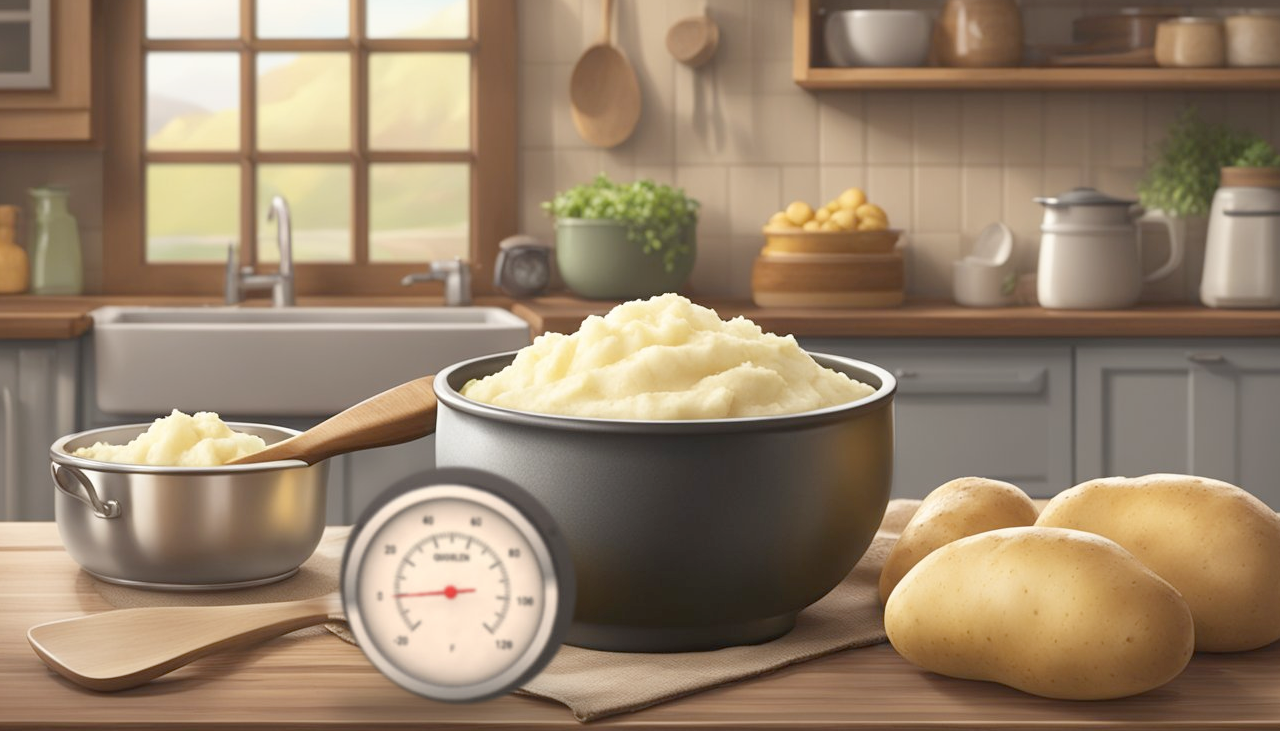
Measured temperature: 0 °F
